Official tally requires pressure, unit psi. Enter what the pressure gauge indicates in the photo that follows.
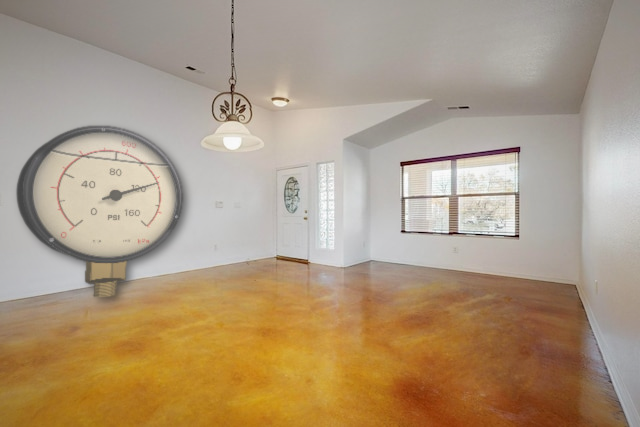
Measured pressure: 120 psi
